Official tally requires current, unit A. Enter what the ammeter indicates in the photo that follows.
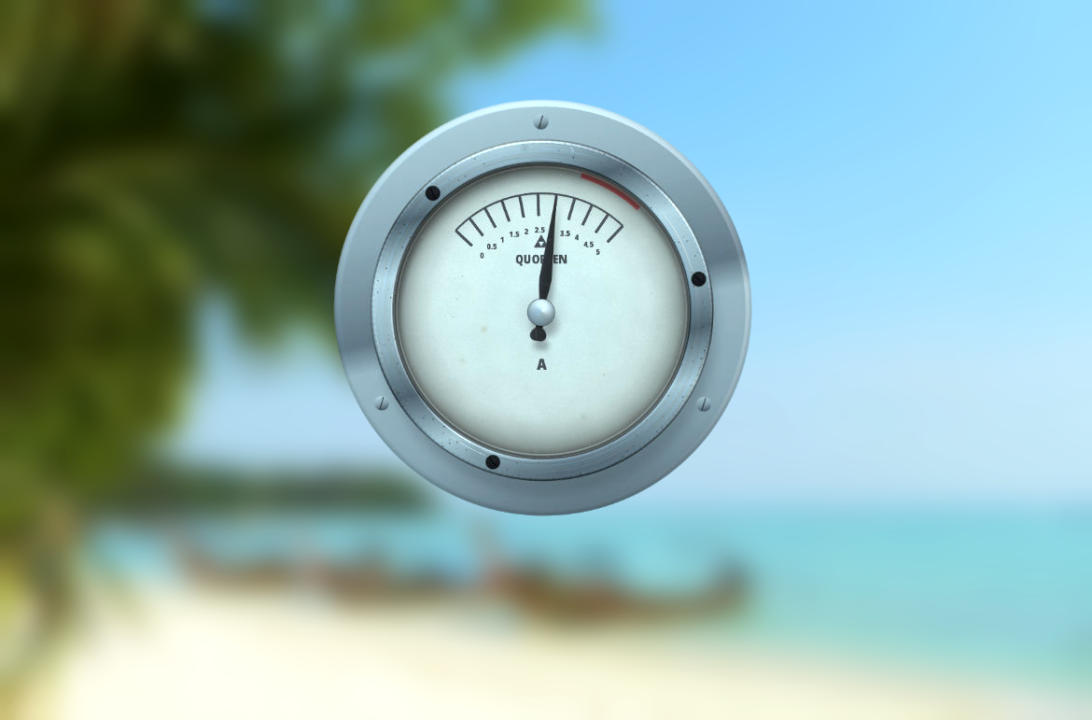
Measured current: 3 A
